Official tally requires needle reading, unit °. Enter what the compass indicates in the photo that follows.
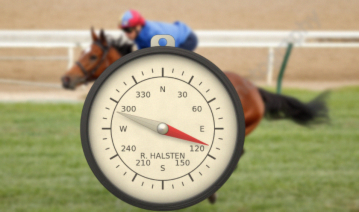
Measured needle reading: 110 °
